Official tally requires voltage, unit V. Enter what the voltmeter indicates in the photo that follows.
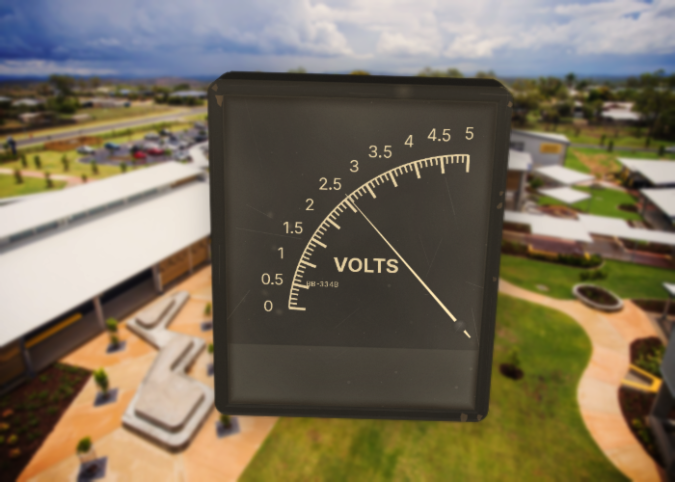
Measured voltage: 2.6 V
